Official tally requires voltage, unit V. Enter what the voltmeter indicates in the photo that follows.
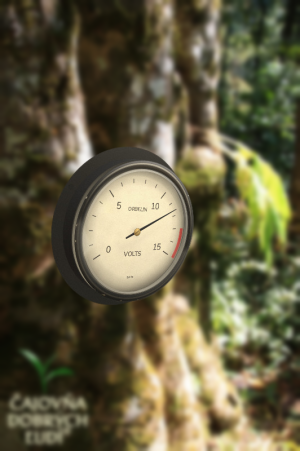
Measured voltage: 11.5 V
